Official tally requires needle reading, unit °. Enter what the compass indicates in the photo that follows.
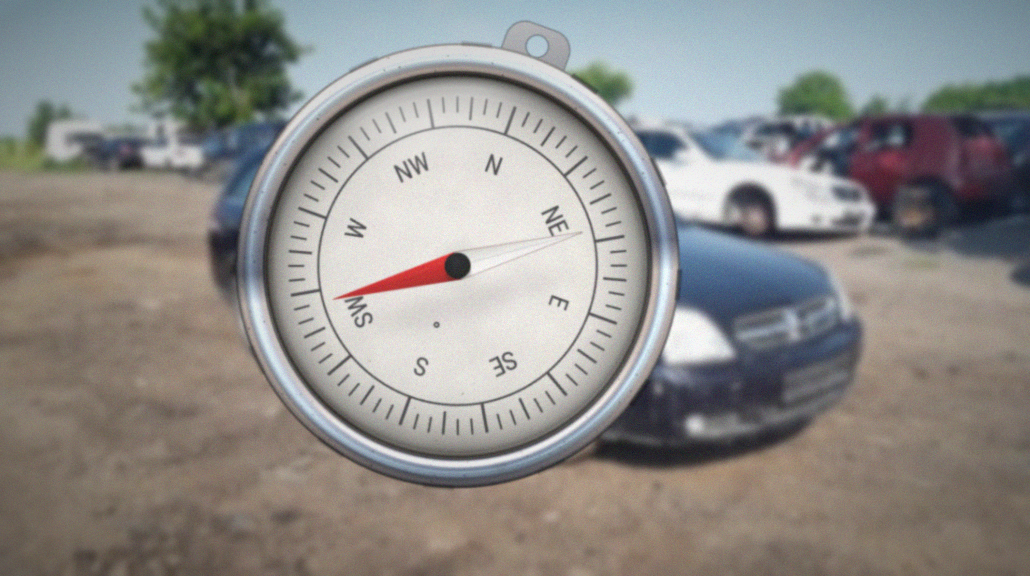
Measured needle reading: 235 °
